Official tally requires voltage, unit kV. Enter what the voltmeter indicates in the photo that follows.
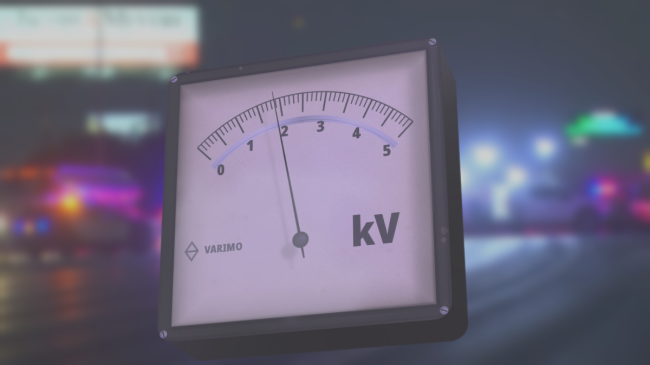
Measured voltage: 1.9 kV
